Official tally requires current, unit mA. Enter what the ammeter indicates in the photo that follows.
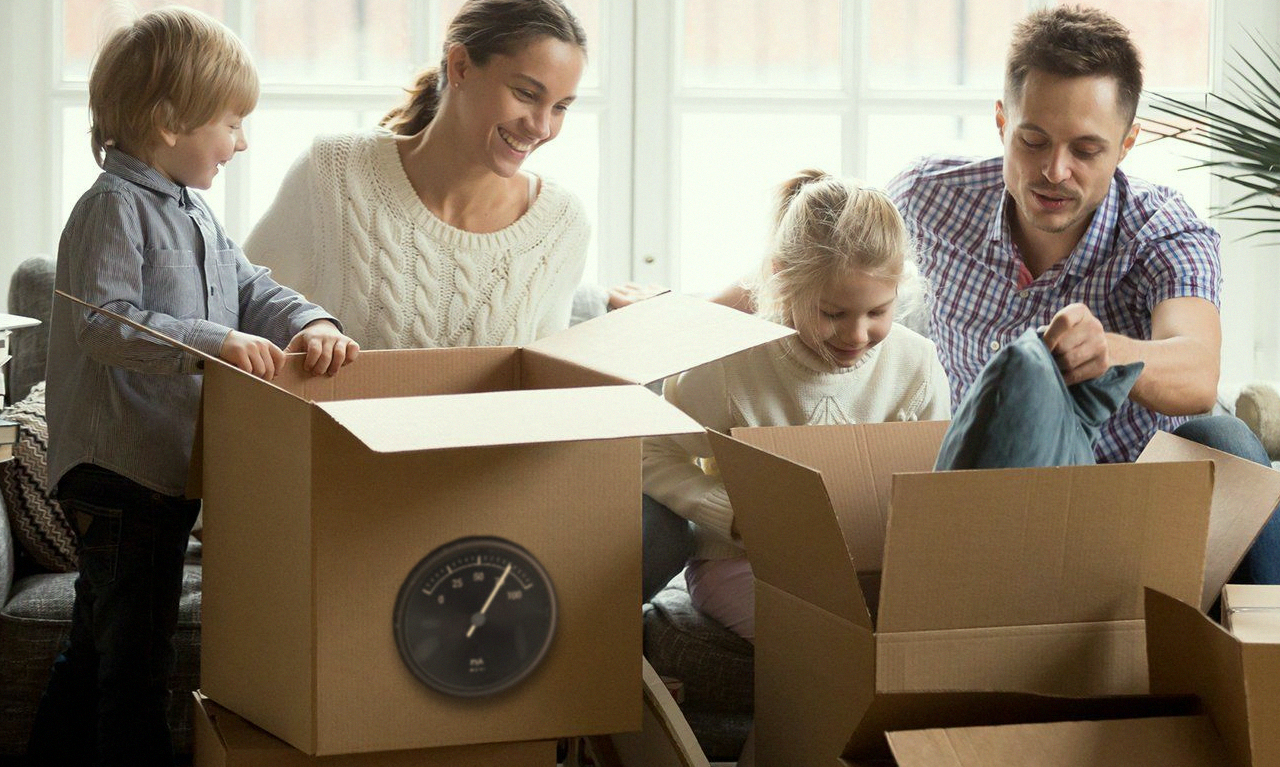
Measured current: 75 mA
